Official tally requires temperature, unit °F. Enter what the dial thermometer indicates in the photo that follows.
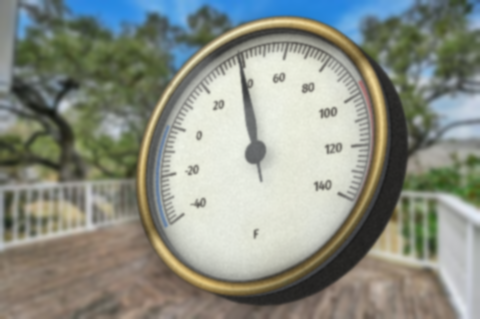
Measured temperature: 40 °F
